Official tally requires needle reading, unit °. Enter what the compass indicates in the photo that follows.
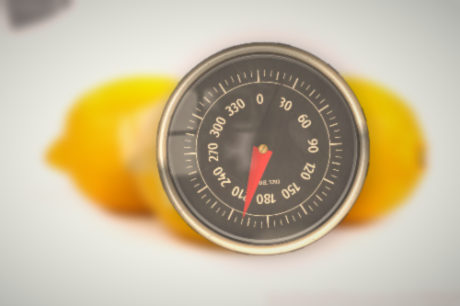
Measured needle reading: 200 °
